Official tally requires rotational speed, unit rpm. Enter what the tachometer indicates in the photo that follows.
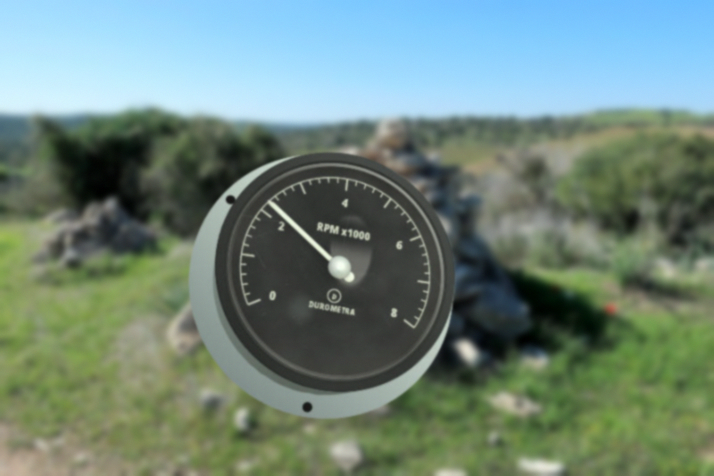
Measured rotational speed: 2200 rpm
